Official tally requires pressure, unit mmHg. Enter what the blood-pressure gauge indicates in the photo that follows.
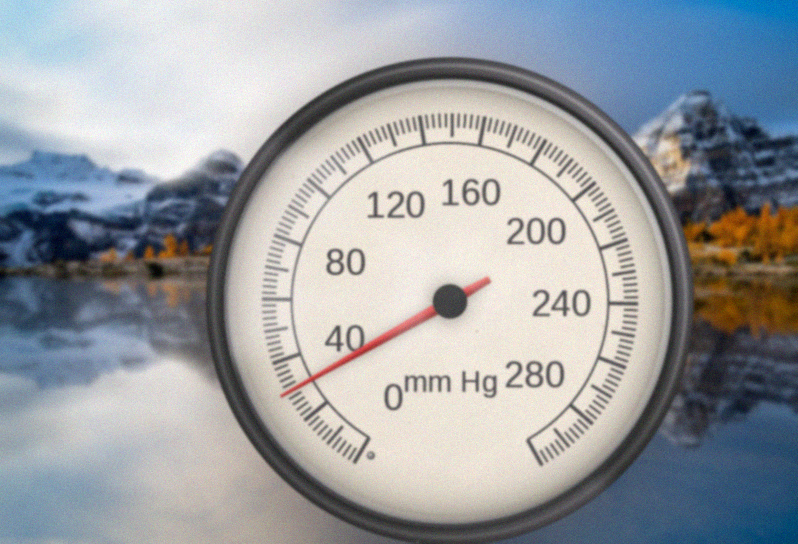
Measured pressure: 30 mmHg
